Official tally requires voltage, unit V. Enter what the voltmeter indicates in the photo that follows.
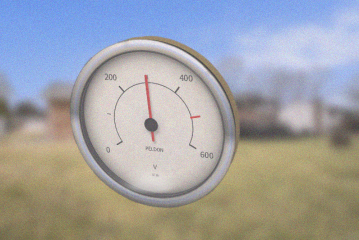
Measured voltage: 300 V
